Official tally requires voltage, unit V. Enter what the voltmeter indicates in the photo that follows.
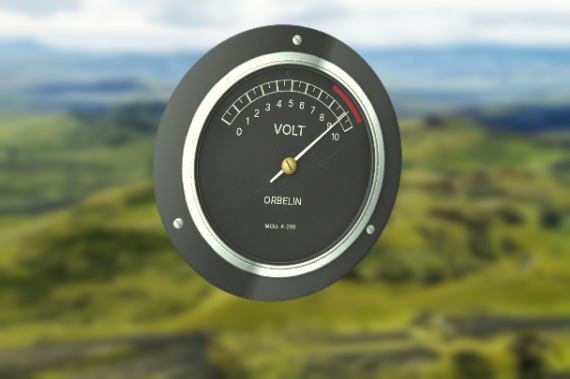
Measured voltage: 9 V
